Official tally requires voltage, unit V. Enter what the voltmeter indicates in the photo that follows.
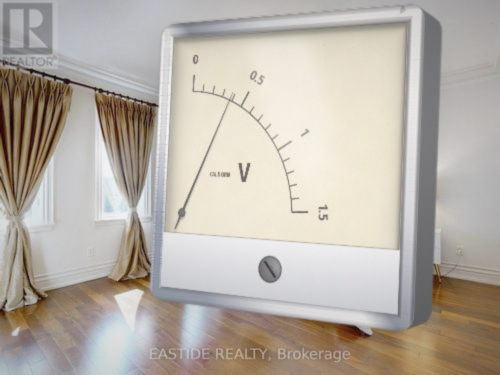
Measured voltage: 0.4 V
